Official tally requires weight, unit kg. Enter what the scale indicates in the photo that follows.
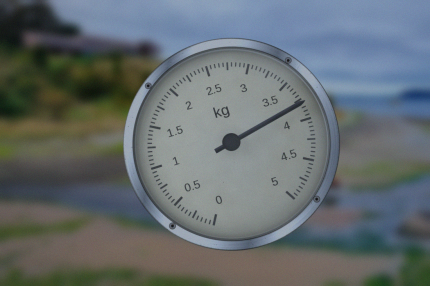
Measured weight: 3.8 kg
